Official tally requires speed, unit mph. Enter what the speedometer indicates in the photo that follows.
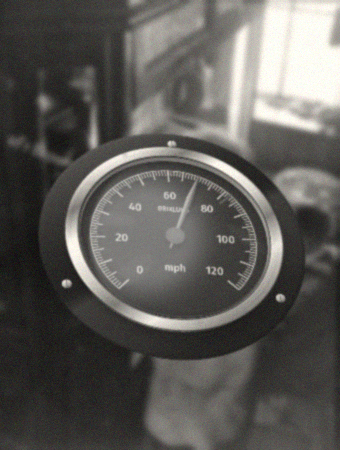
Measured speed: 70 mph
